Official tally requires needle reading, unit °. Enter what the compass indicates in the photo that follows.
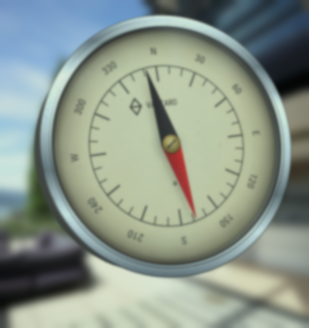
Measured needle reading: 170 °
